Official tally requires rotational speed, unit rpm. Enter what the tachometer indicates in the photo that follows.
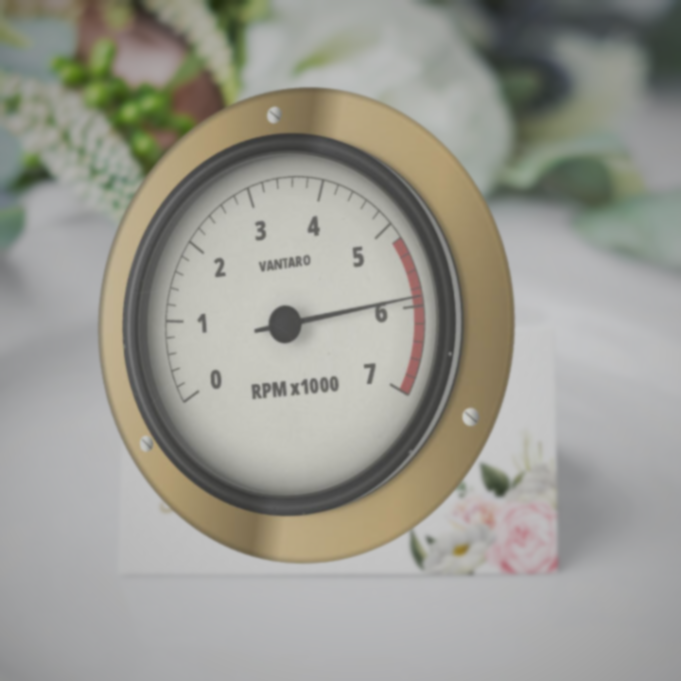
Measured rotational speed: 5900 rpm
